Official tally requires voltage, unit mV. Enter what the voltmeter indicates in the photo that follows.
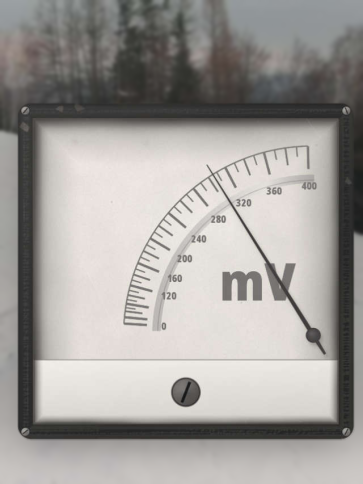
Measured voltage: 305 mV
